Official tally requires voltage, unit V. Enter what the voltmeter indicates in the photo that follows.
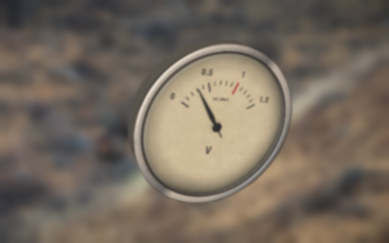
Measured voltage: 0.3 V
